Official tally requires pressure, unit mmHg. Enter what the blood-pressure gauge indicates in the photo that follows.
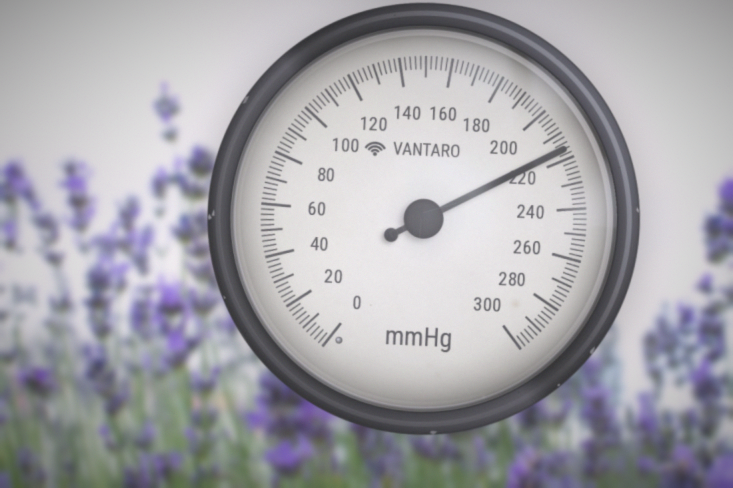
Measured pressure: 216 mmHg
